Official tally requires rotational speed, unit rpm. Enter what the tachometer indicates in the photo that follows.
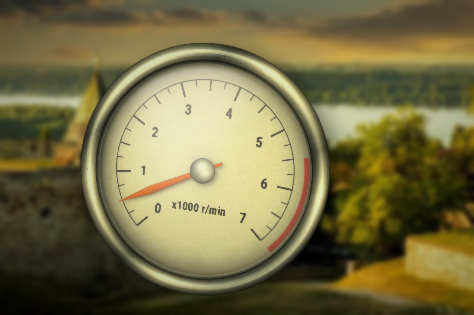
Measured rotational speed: 500 rpm
